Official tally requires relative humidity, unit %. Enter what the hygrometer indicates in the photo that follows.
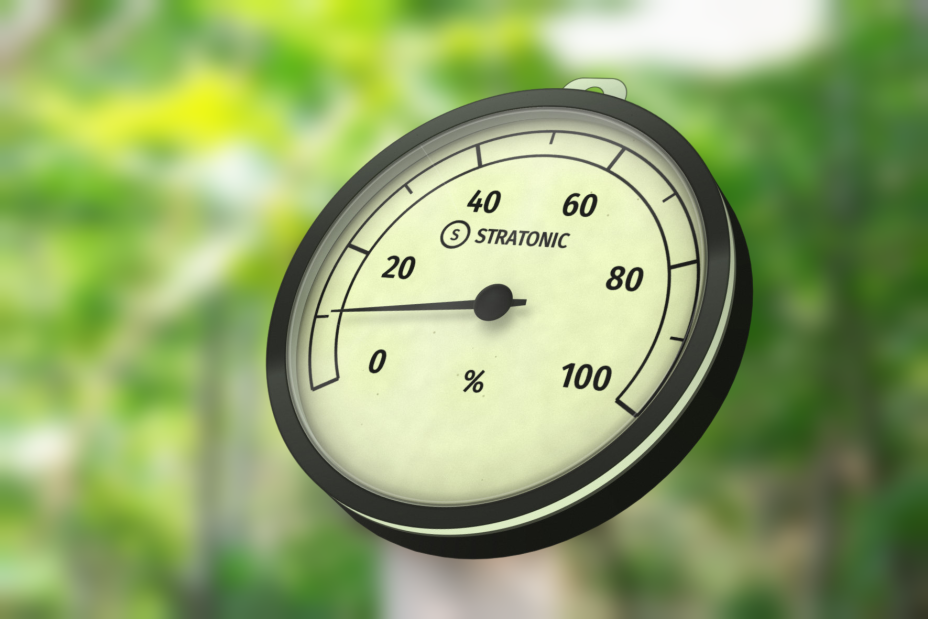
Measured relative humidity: 10 %
